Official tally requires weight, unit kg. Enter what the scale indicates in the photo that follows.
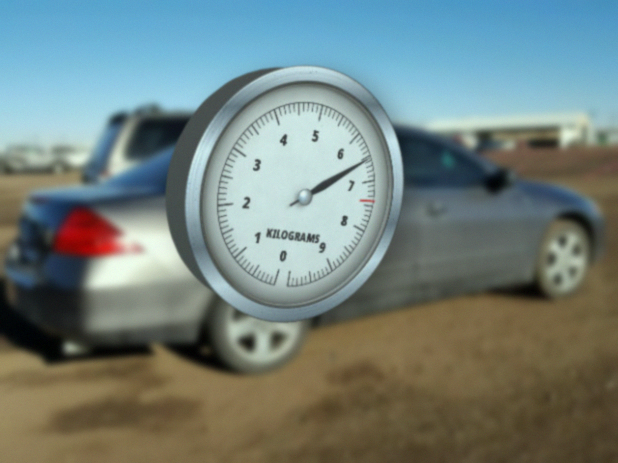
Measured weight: 6.5 kg
